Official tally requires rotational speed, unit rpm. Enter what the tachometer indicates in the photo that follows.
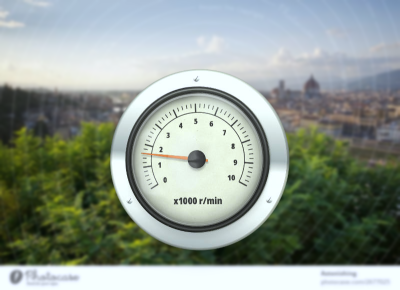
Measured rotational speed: 1600 rpm
